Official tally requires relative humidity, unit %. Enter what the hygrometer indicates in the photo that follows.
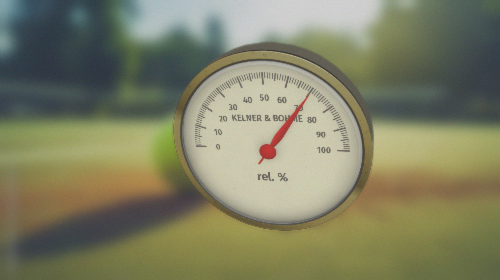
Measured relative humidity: 70 %
